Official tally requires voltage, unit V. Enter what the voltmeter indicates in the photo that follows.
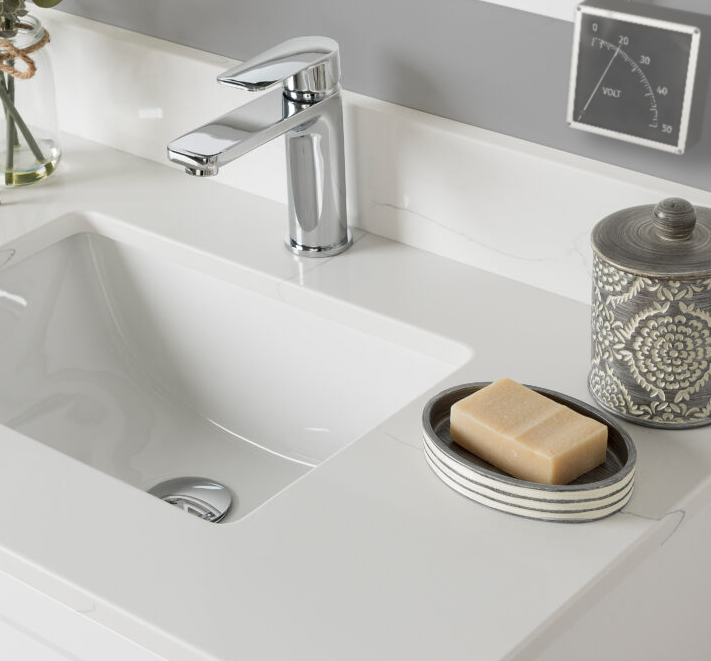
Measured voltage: 20 V
